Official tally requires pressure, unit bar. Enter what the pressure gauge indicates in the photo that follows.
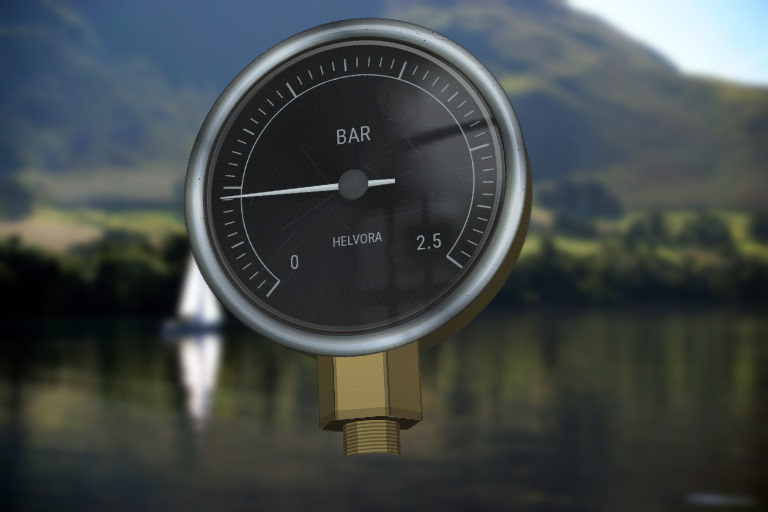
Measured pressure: 0.45 bar
